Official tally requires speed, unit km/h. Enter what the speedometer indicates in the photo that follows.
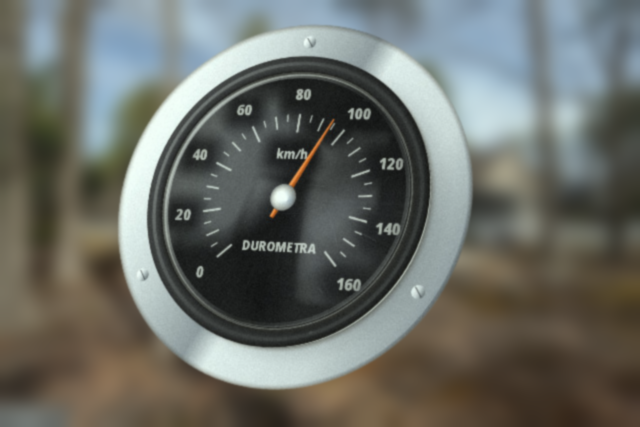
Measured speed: 95 km/h
